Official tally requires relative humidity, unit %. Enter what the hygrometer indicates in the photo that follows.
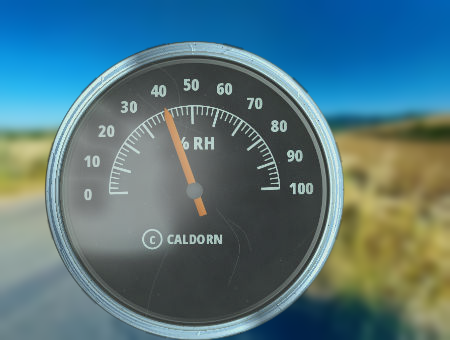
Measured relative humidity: 40 %
